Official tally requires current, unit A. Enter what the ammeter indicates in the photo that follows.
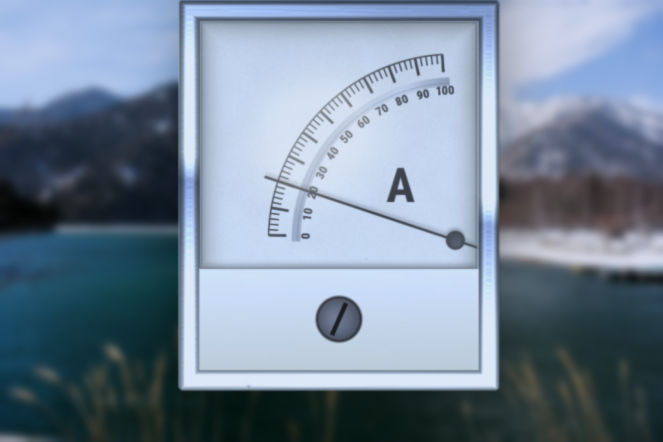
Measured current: 20 A
